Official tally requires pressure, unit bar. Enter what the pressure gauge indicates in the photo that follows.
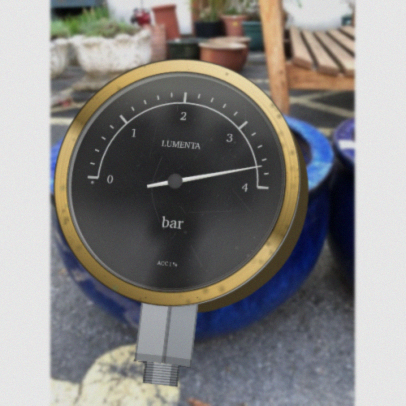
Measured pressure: 3.7 bar
